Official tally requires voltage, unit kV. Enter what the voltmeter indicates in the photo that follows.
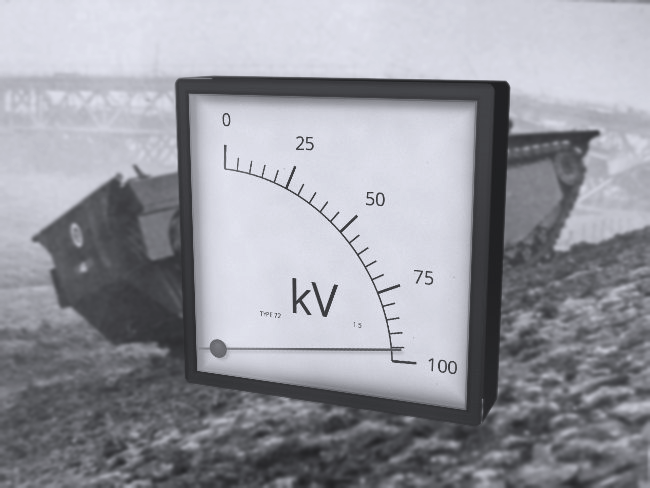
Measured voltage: 95 kV
